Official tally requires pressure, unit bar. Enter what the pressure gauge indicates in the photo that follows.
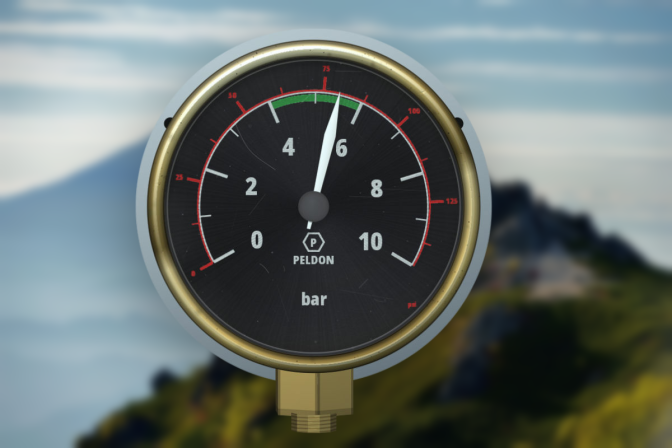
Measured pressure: 5.5 bar
